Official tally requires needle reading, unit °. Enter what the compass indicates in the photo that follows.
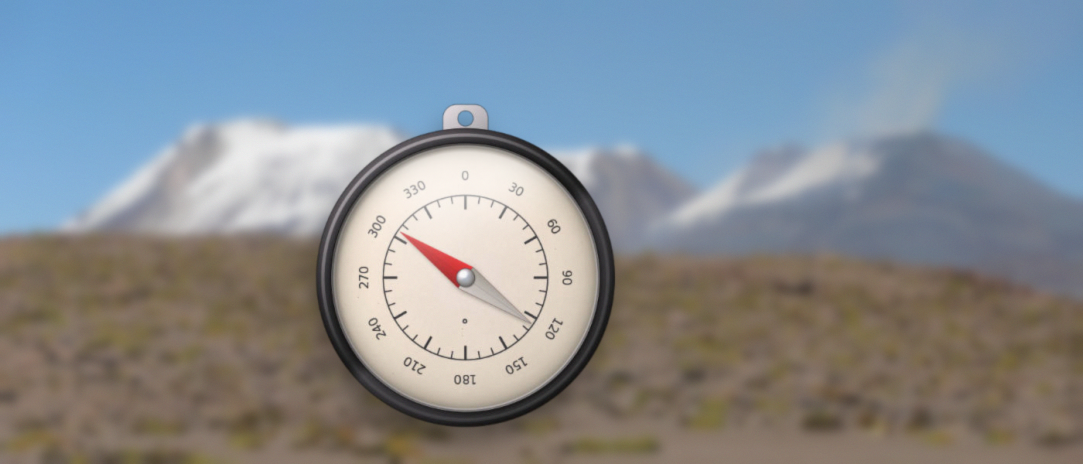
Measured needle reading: 305 °
